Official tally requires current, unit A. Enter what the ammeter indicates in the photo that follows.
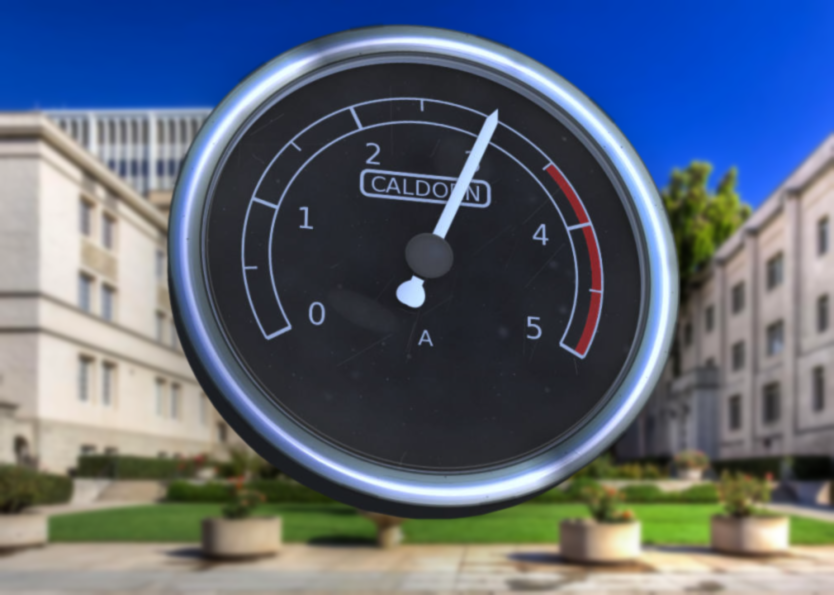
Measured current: 3 A
